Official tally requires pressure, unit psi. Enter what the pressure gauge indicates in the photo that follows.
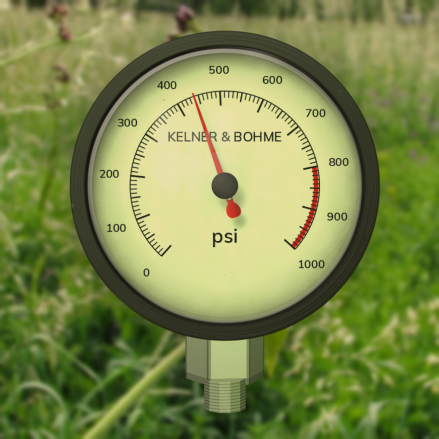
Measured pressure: 440 psi
